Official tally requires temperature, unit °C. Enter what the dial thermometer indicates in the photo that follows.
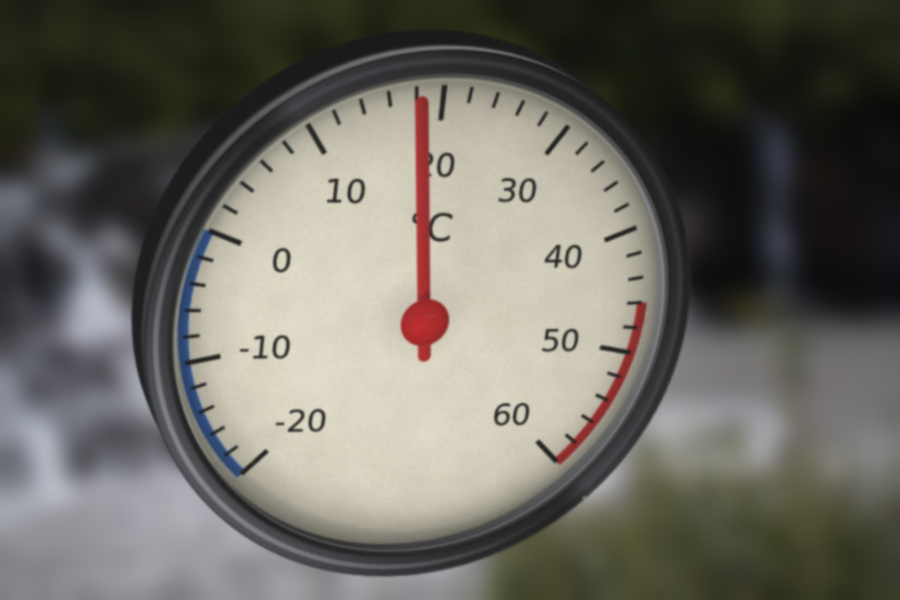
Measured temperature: 18 °C
